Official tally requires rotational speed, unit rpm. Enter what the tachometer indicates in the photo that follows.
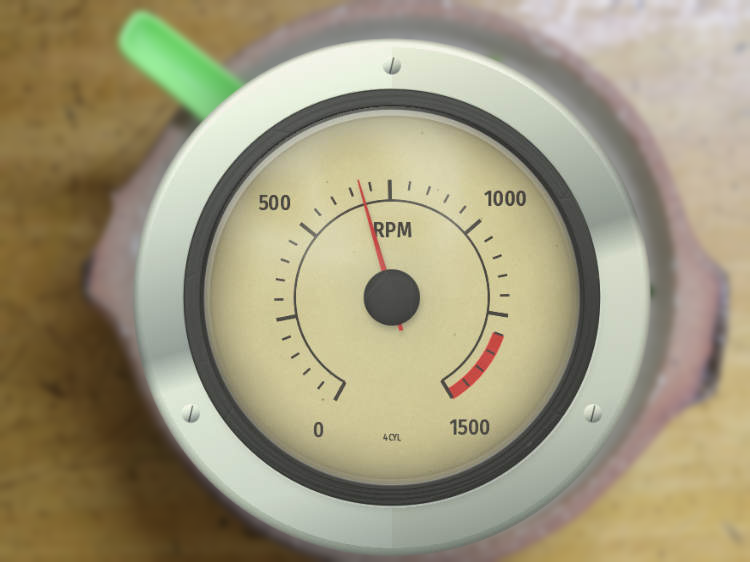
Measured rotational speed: 675 rpm
